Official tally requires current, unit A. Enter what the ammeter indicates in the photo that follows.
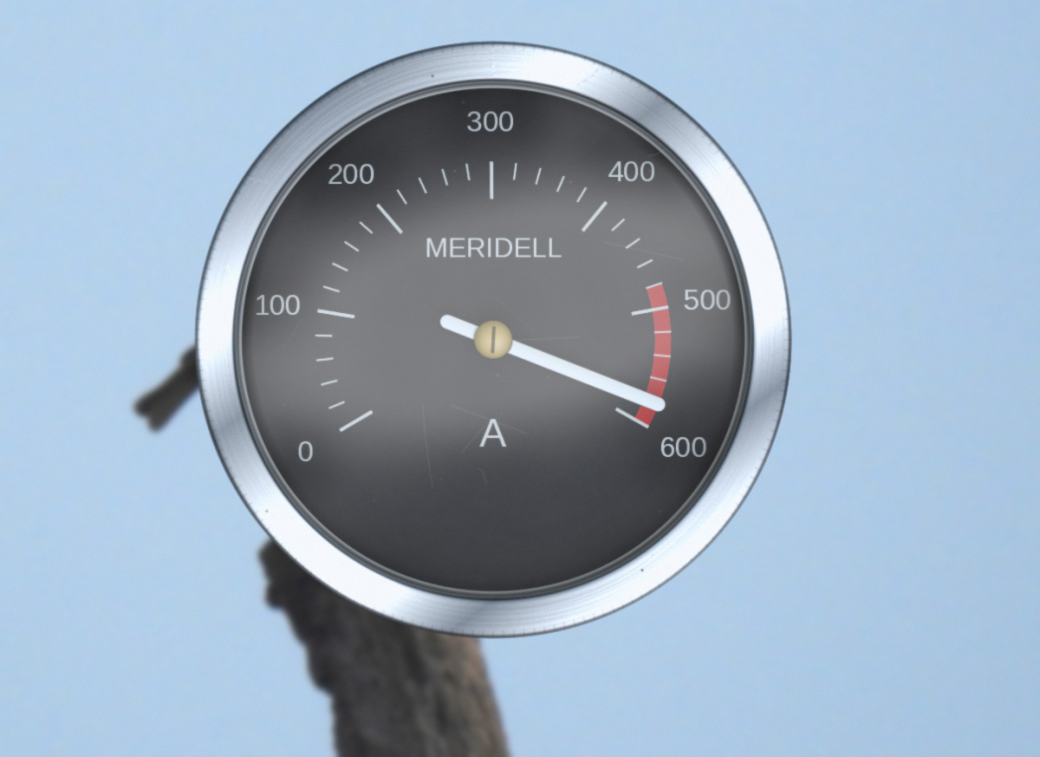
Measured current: 580 A
